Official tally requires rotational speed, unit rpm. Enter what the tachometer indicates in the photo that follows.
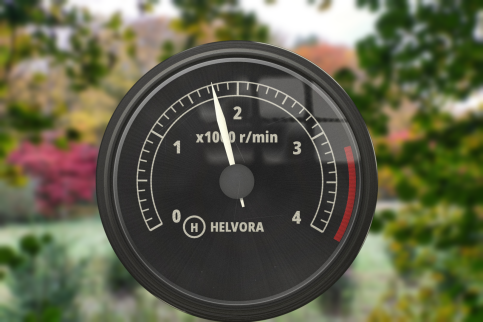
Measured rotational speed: 1750 rpm
